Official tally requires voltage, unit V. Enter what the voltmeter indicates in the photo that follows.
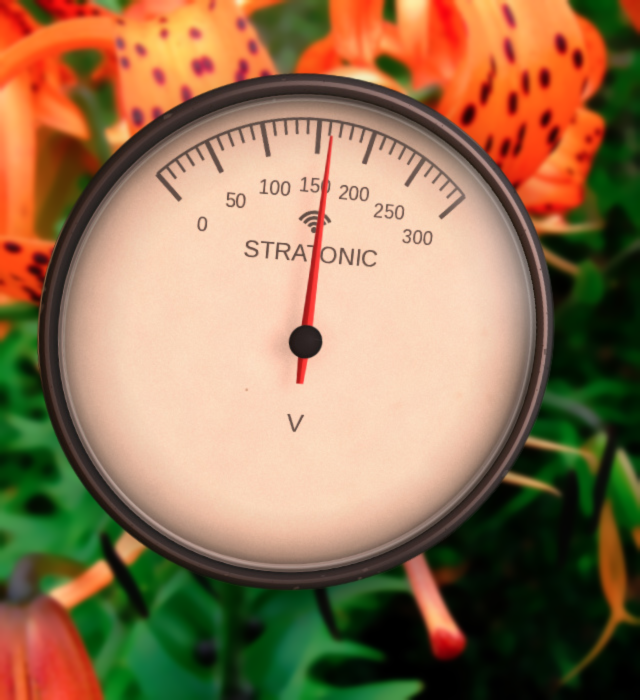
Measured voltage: 160 V
